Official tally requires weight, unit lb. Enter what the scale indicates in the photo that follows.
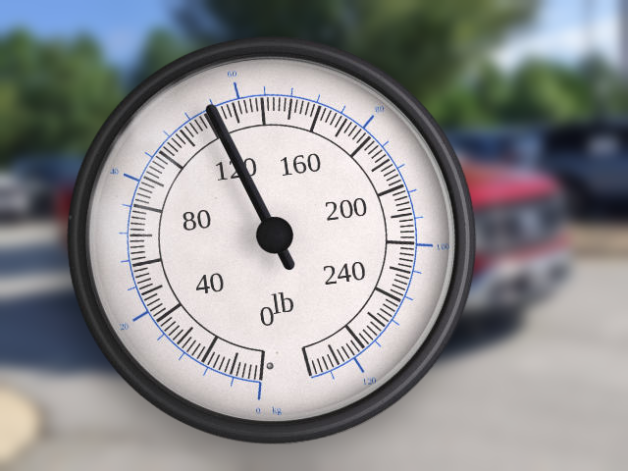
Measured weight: 122 lb
